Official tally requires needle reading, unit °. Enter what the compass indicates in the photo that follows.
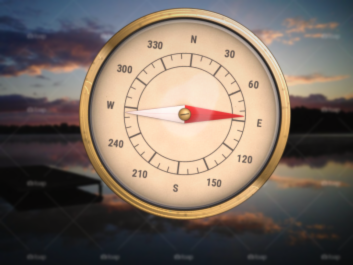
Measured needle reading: 85 °
